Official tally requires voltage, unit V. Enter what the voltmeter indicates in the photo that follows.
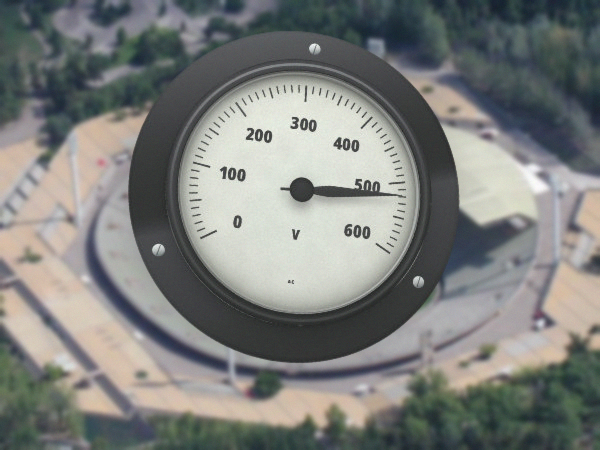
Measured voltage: 520 V
